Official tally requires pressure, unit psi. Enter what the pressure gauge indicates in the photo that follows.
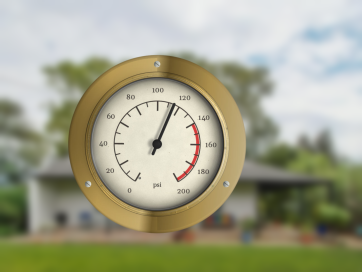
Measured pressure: 115 psi
